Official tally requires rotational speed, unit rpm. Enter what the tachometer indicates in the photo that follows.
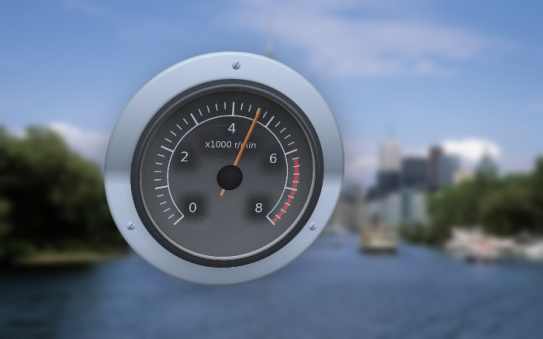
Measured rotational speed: 4600 rpm
